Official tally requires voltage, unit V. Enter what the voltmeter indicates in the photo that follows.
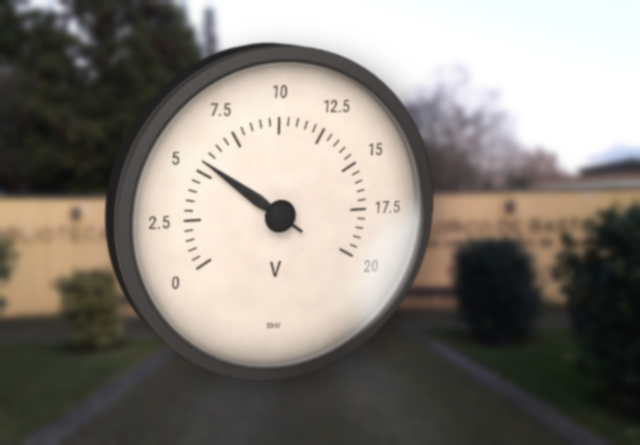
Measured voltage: 5.5 V
